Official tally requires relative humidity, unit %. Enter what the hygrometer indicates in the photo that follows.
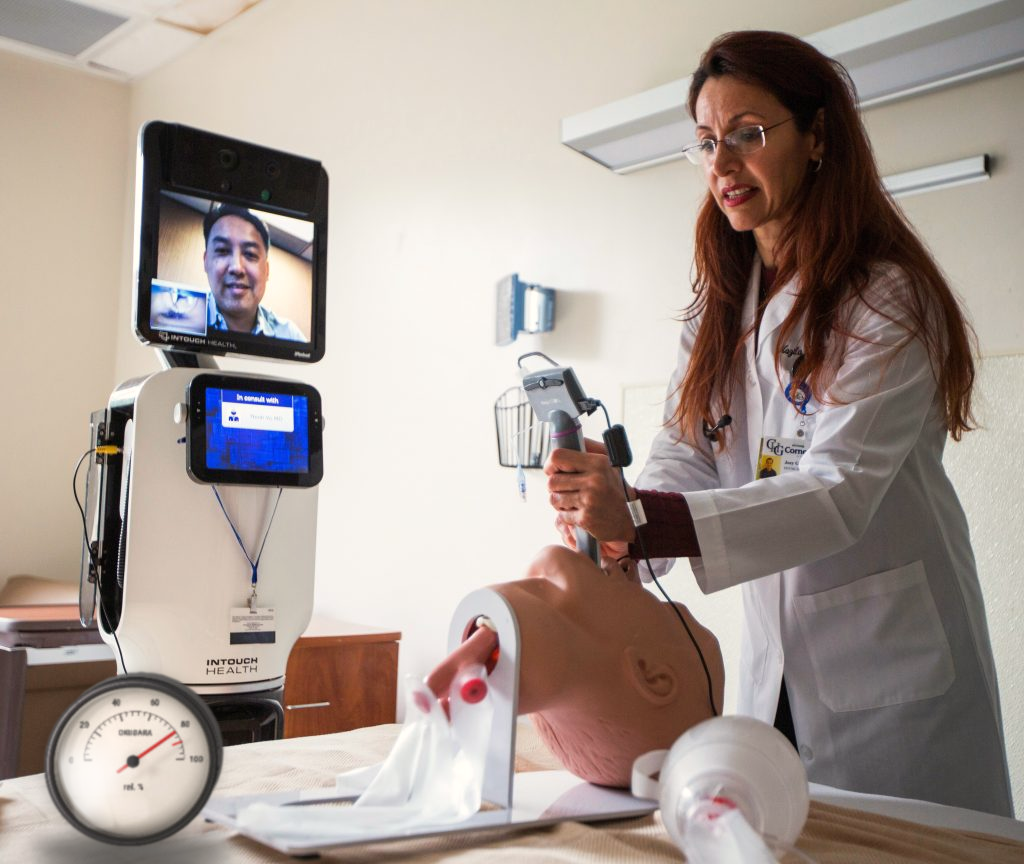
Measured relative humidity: 80 %
